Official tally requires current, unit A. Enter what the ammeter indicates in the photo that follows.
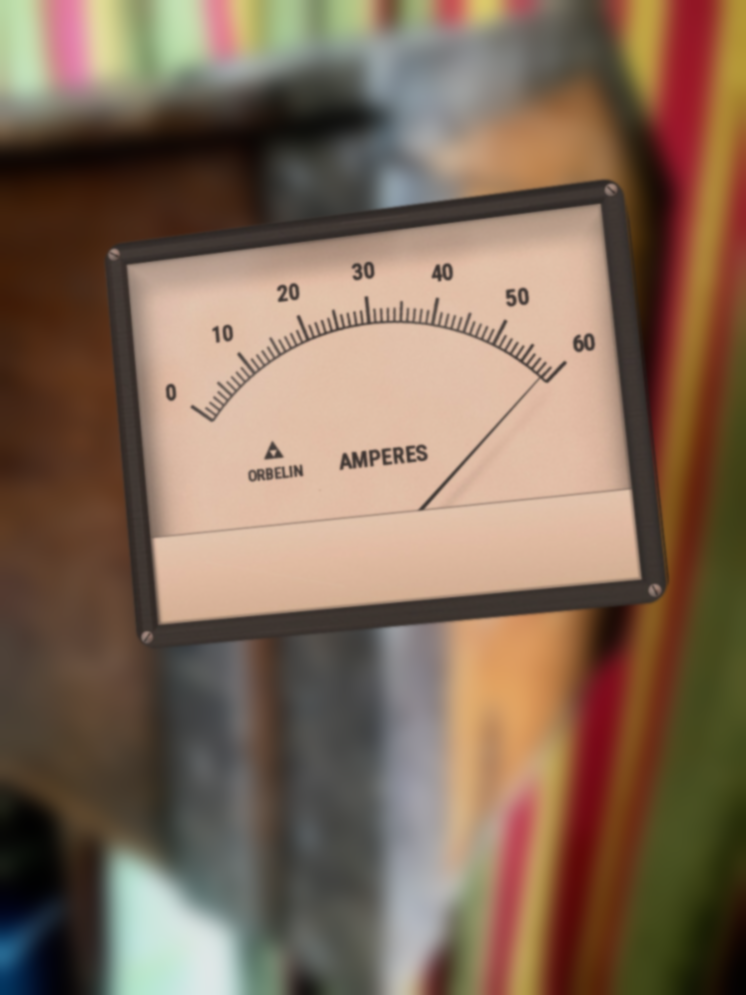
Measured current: 59 A
